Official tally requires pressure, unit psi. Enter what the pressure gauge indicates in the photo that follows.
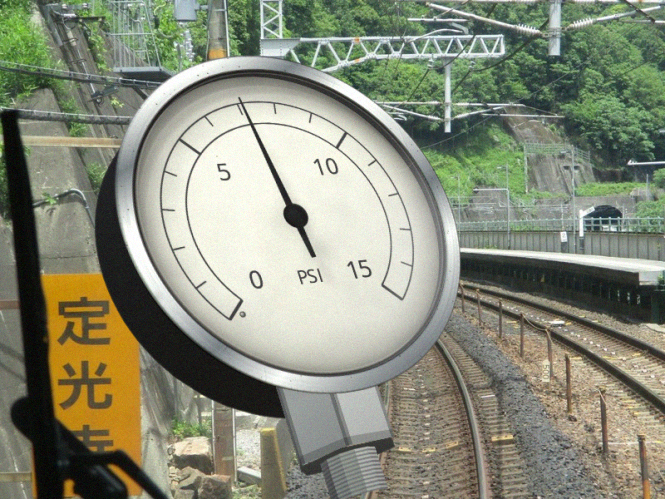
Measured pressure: 7 psi
